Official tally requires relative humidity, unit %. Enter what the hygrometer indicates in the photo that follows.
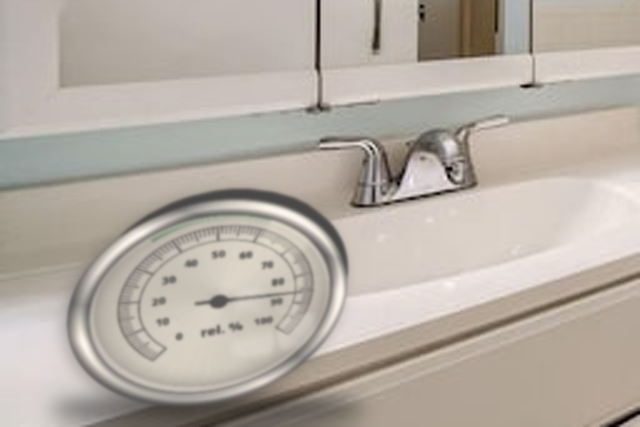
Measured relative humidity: 85 %
